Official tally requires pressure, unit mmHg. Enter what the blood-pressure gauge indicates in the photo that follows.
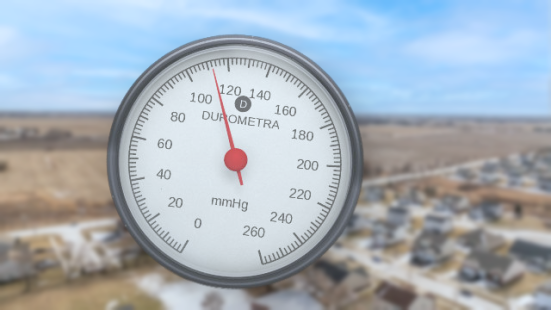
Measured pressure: 112 mmHg
